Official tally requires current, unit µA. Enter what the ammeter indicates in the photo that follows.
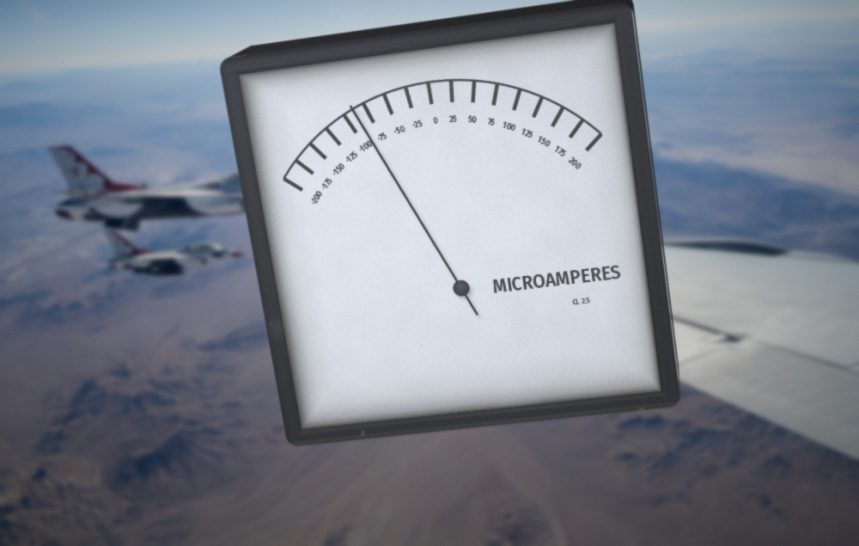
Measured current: -87.5 µA
